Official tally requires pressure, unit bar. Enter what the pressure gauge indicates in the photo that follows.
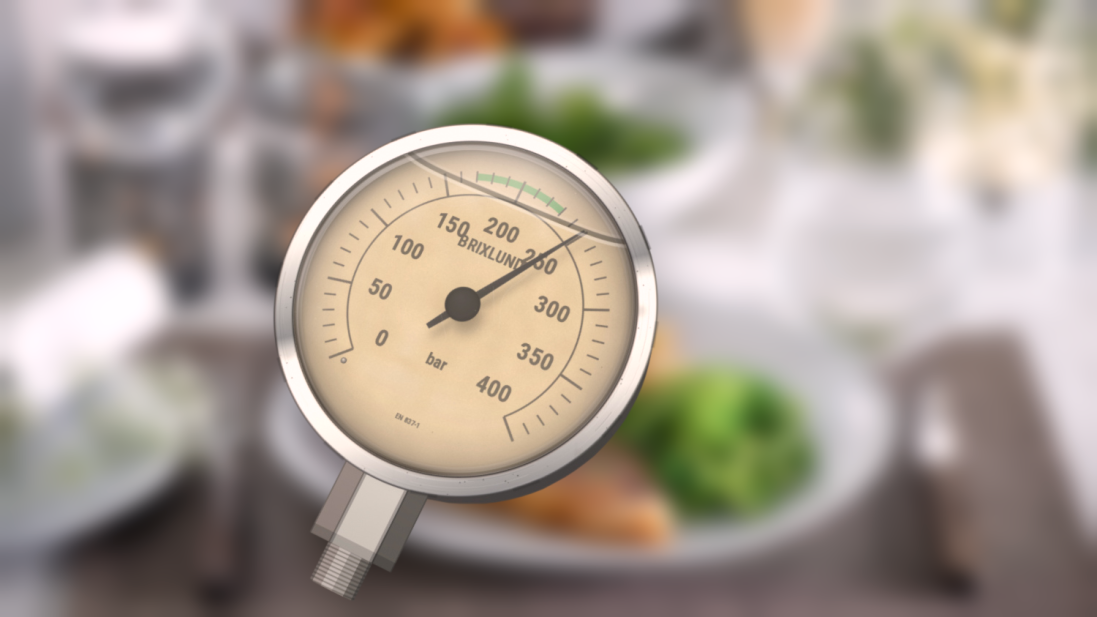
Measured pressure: 250 bar
